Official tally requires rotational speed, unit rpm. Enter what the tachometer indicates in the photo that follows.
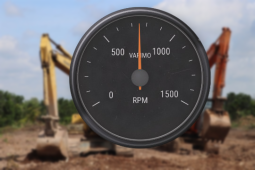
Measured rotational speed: 750 rpm
